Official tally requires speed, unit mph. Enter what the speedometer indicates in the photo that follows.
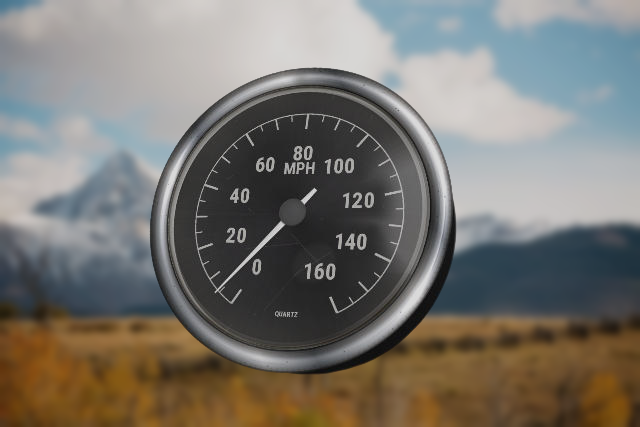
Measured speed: 5 mph
